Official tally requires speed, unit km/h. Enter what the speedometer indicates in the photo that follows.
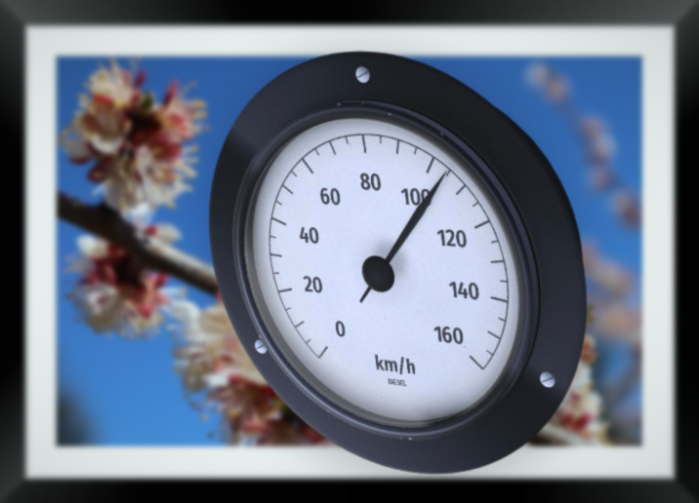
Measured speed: 105 km/h
